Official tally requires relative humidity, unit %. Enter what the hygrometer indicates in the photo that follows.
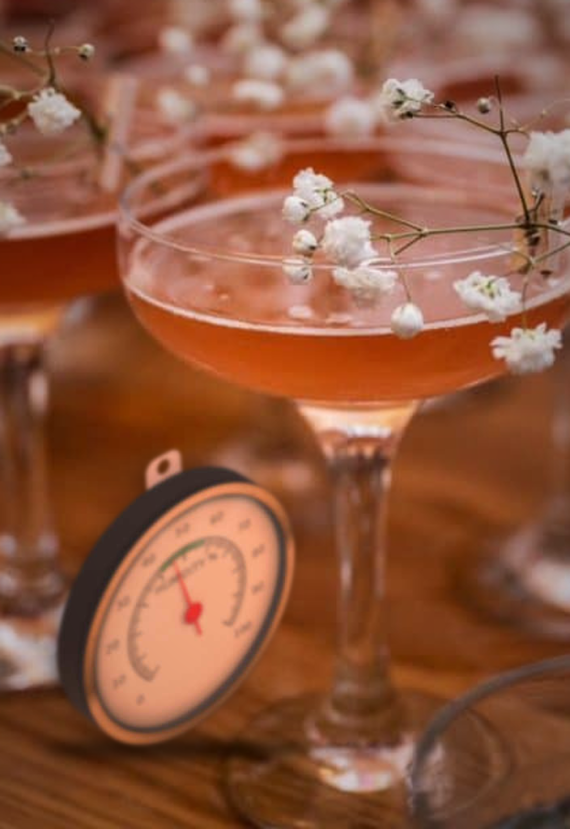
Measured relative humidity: 45 %
